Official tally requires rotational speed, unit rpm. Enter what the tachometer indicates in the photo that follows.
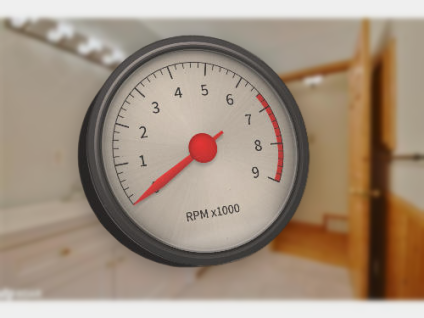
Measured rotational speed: 0 rpm
